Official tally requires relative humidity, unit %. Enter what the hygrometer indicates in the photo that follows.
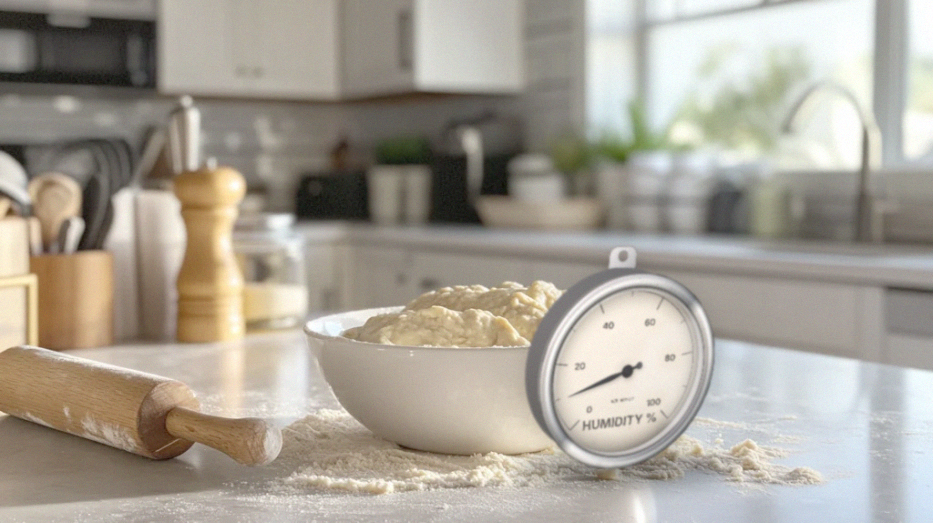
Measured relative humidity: 10 %
